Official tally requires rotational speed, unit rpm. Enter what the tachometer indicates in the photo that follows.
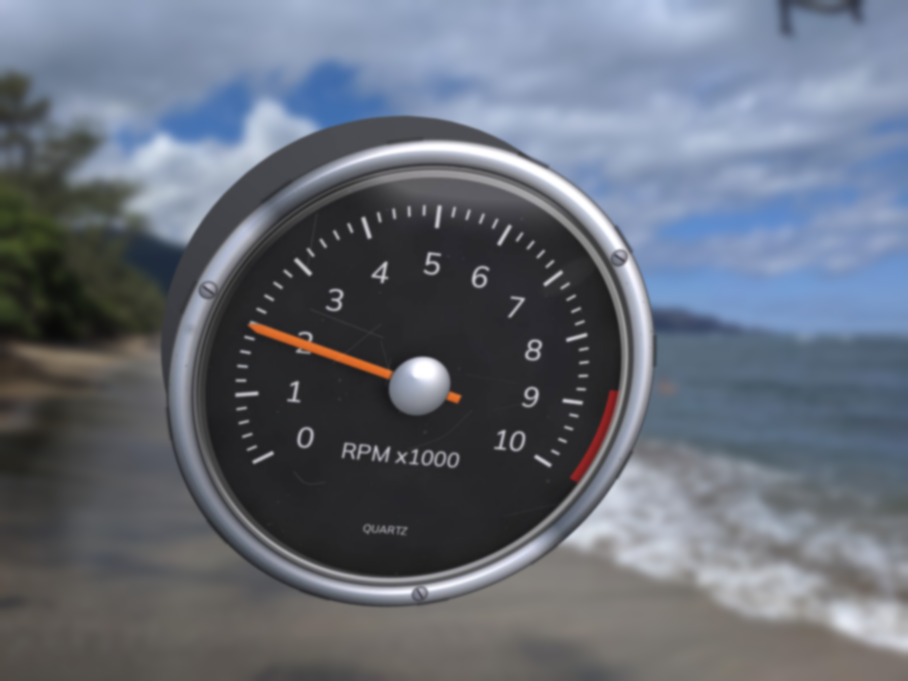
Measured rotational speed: 2000 rpm
